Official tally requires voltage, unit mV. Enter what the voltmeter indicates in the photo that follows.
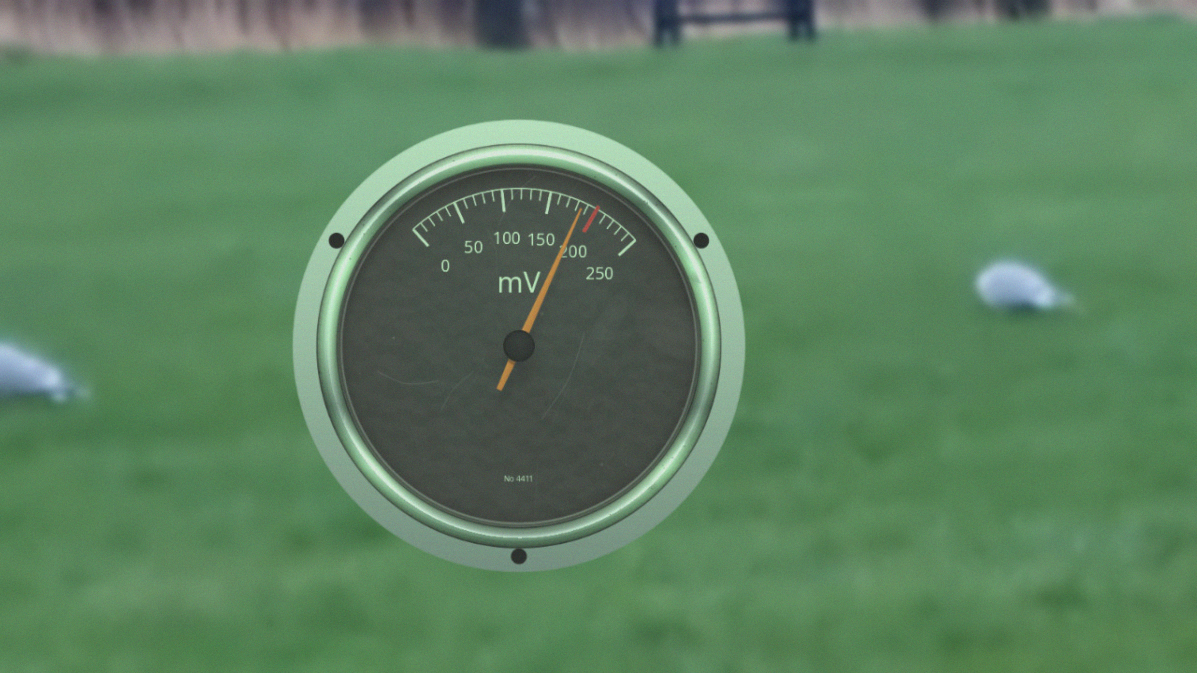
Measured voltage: 185 mV
